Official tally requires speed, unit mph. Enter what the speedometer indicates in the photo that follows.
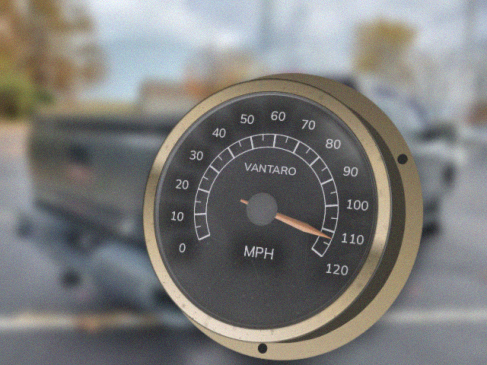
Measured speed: 112.5 mph
